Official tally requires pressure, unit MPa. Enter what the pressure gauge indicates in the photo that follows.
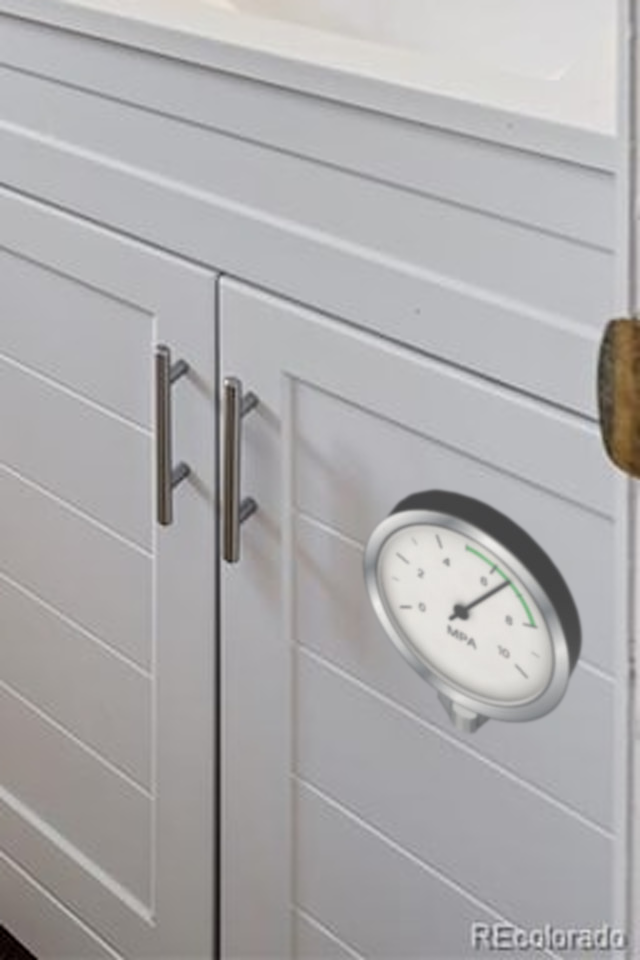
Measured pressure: 6.5 MPa
